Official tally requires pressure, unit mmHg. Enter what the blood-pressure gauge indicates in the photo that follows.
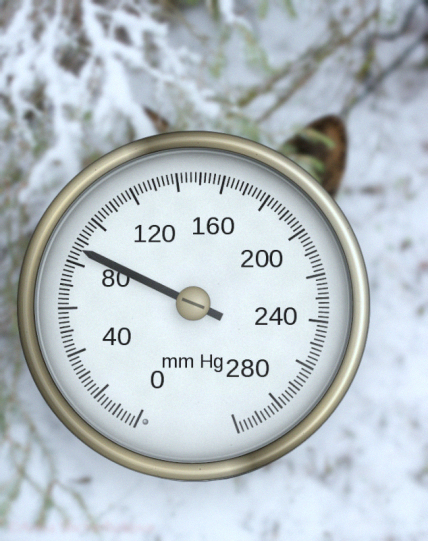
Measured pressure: 86 mmHg
